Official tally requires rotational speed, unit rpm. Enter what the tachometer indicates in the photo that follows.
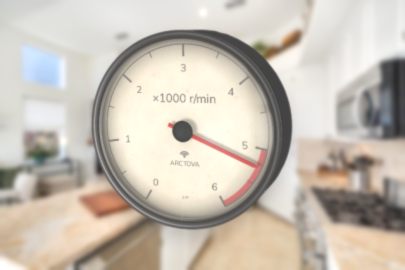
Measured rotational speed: 5250 rpm
